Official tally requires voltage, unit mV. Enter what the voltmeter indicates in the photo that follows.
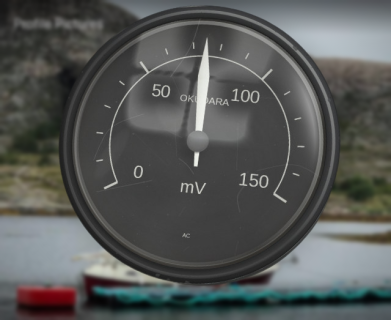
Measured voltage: 75 mV
